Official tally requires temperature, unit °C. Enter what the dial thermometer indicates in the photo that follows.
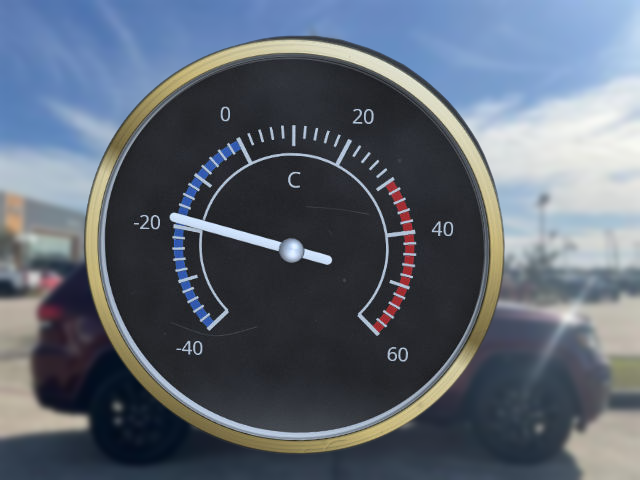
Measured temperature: -18 °C
